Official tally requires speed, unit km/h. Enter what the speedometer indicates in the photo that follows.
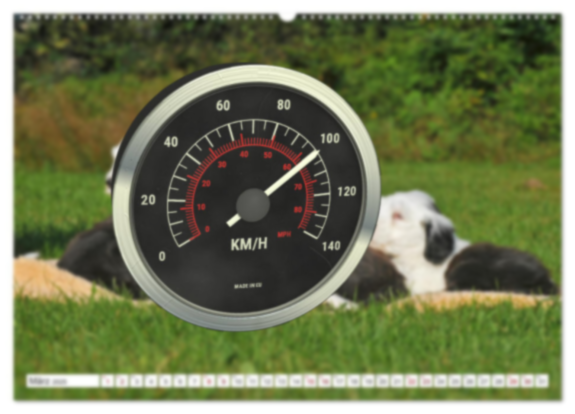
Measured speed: 100 km/h
